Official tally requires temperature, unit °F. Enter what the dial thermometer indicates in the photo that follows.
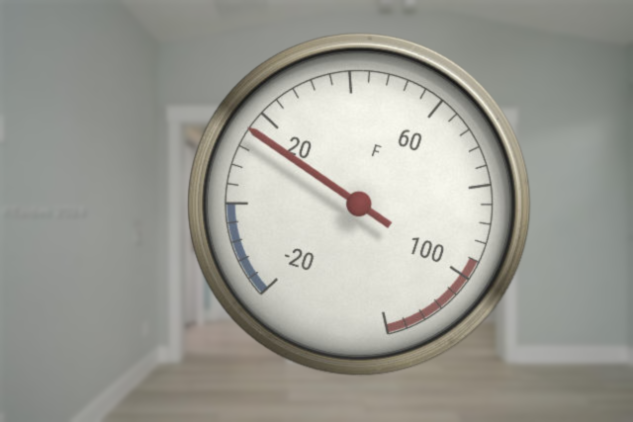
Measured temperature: 16 °F
